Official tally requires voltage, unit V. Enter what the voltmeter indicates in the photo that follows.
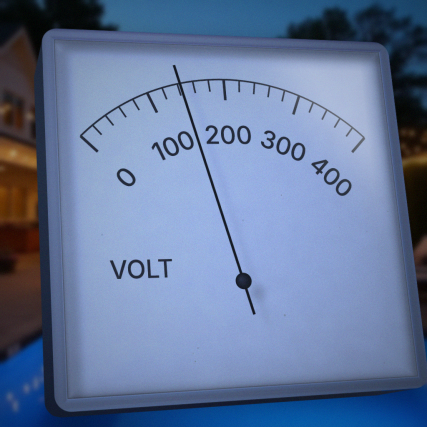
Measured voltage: 140 V
